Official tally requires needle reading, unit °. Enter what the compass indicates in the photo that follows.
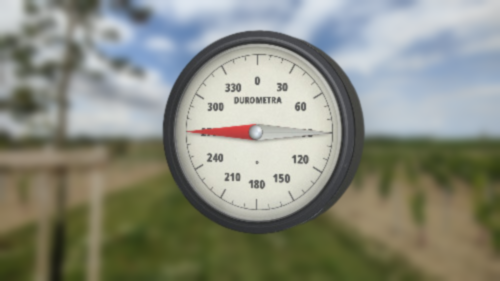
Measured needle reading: 270 °
